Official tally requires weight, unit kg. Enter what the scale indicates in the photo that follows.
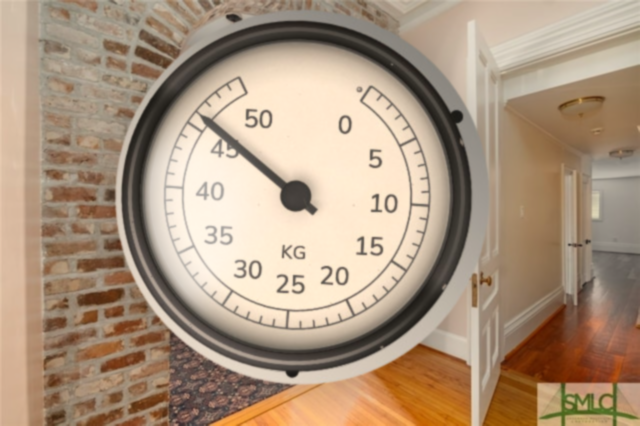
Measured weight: 46 kg
